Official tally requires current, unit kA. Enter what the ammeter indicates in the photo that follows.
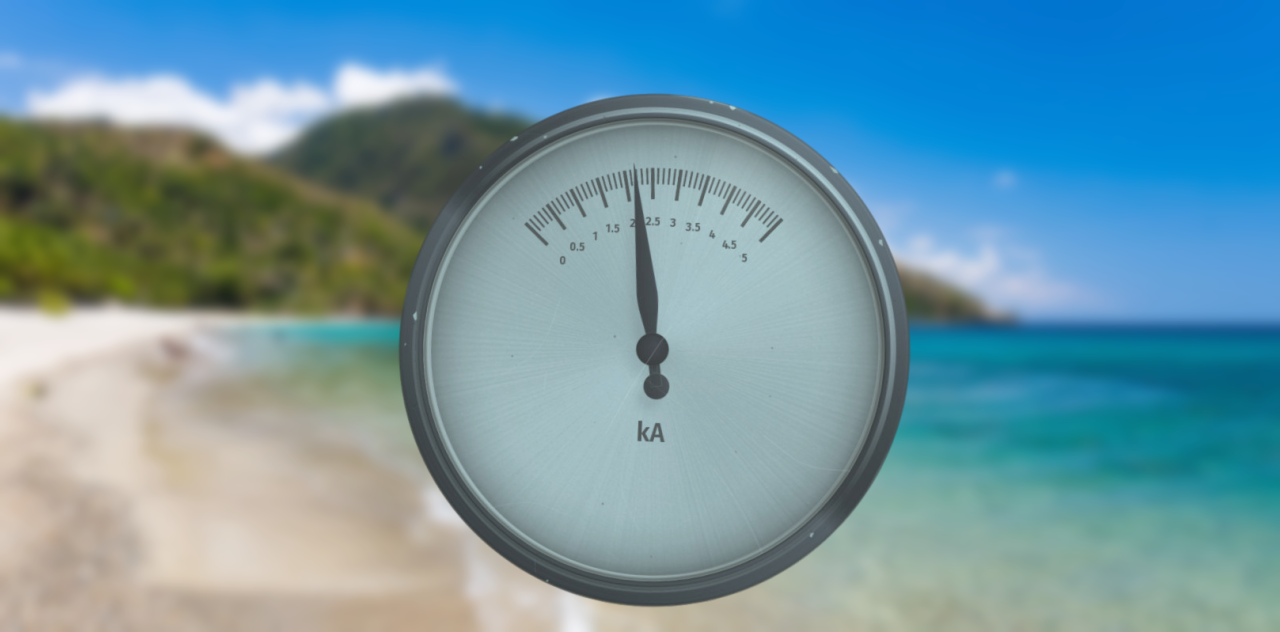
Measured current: 2.2 kA
